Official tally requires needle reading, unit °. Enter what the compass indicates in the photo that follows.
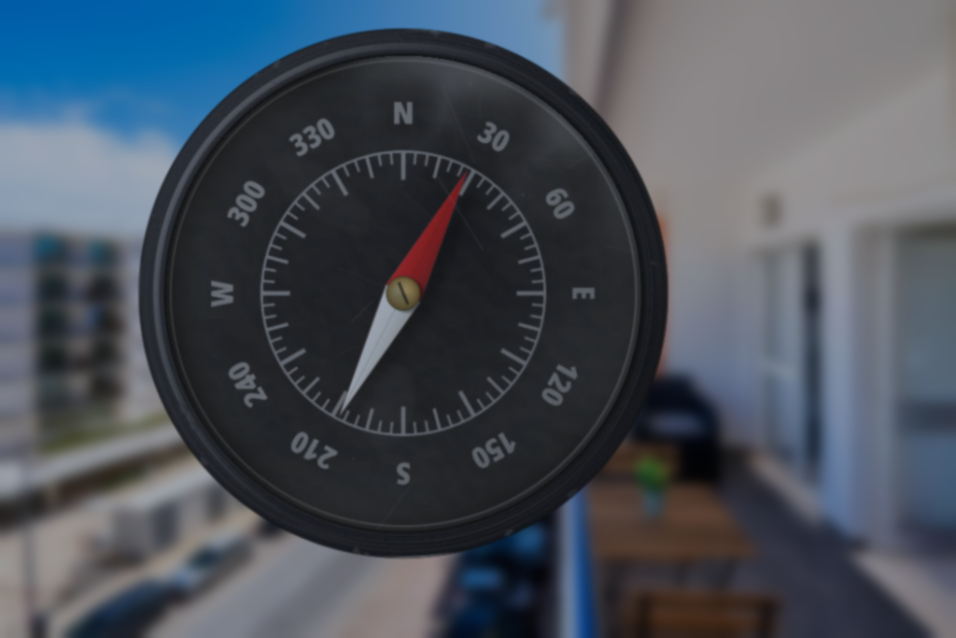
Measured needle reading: 27.5 °
